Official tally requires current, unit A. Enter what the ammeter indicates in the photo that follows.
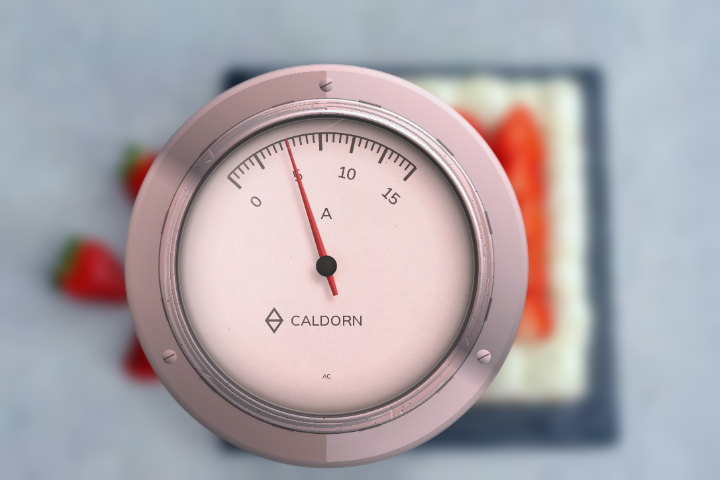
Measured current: 5 A
